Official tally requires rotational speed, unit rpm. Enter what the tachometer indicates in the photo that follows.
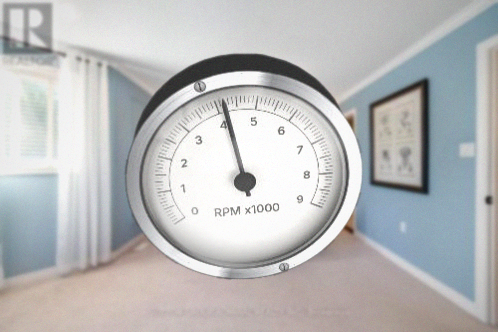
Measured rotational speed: 4200 rpm
